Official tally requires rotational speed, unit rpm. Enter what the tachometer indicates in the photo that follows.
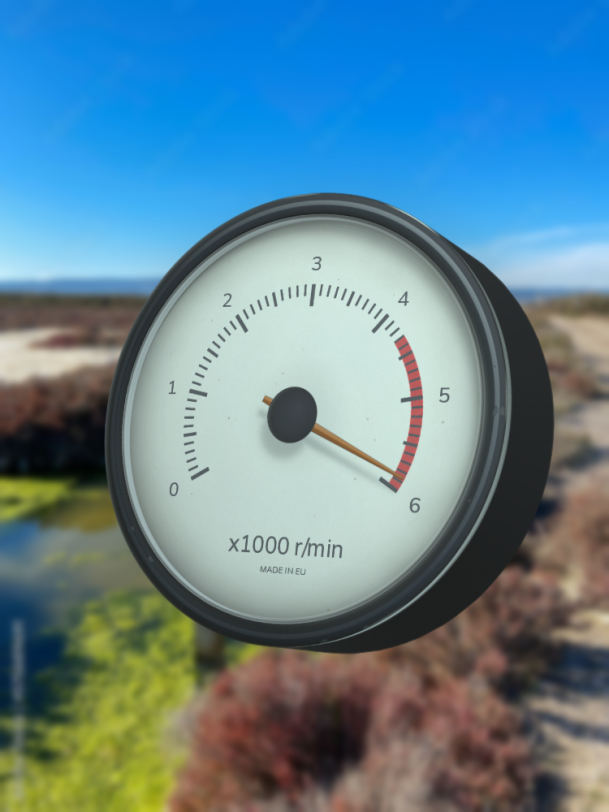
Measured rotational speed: 5850 rpm
